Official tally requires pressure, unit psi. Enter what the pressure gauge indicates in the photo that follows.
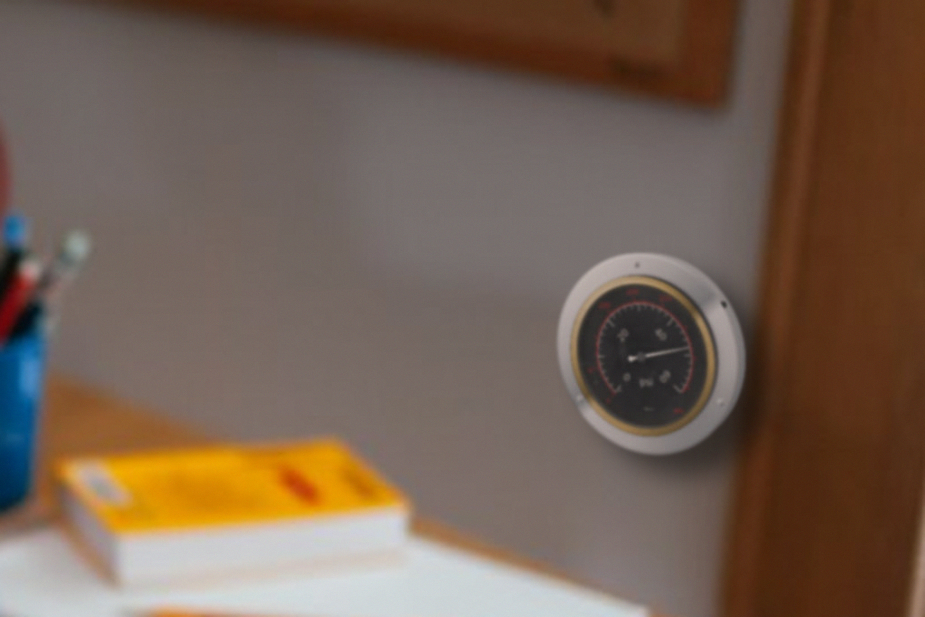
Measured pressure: 48 psi
